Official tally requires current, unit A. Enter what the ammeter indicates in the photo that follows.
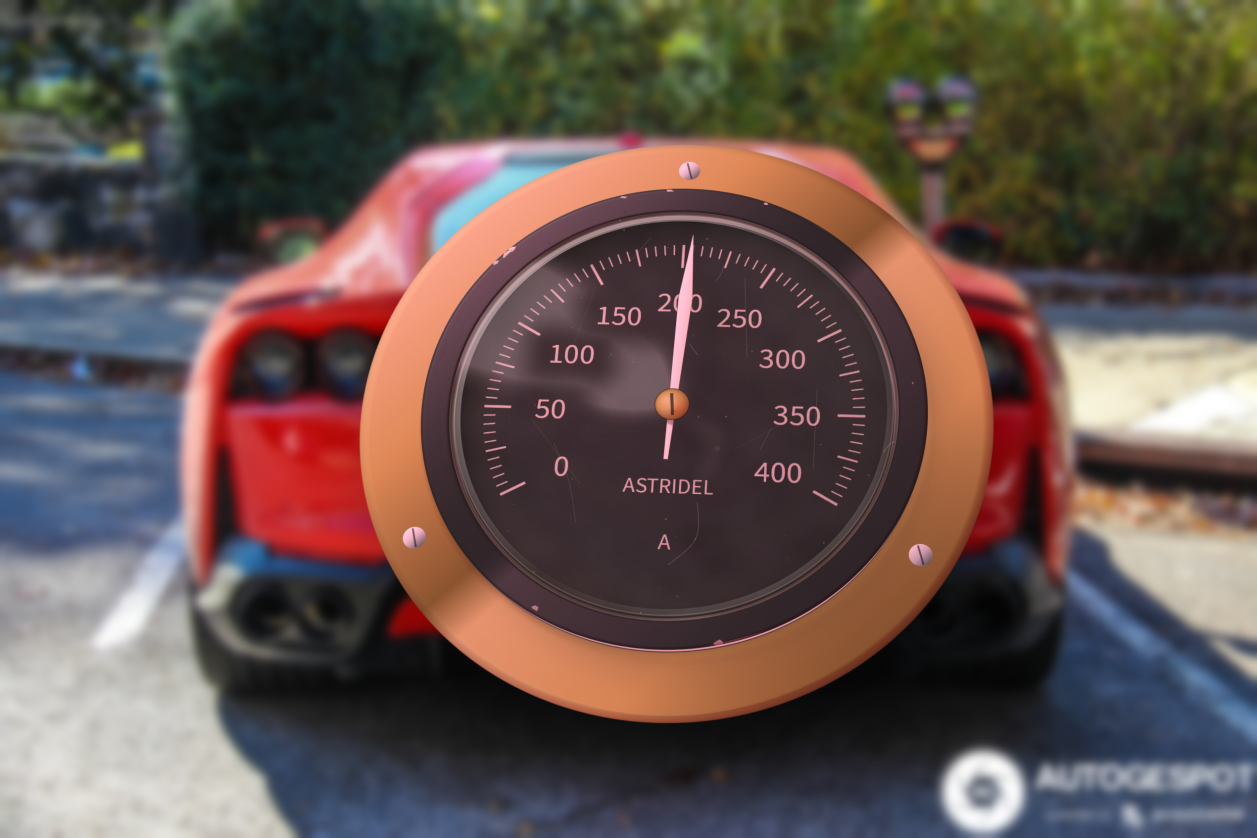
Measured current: 205 A
